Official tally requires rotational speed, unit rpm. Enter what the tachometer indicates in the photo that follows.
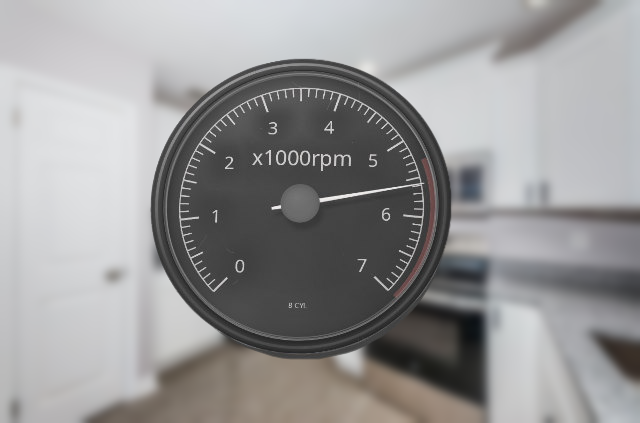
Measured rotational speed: 5600 rpm
